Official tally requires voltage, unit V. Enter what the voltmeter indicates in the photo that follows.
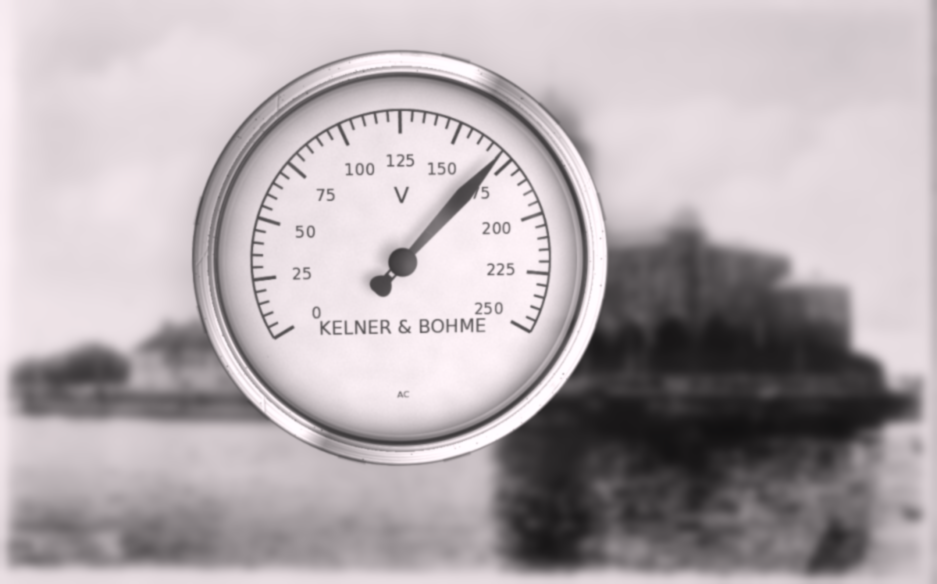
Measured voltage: 170 V
